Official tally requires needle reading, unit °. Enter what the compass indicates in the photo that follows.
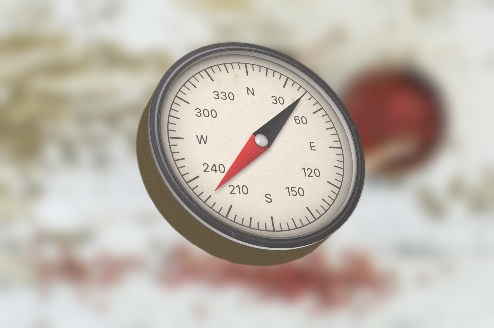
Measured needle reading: 225 °
